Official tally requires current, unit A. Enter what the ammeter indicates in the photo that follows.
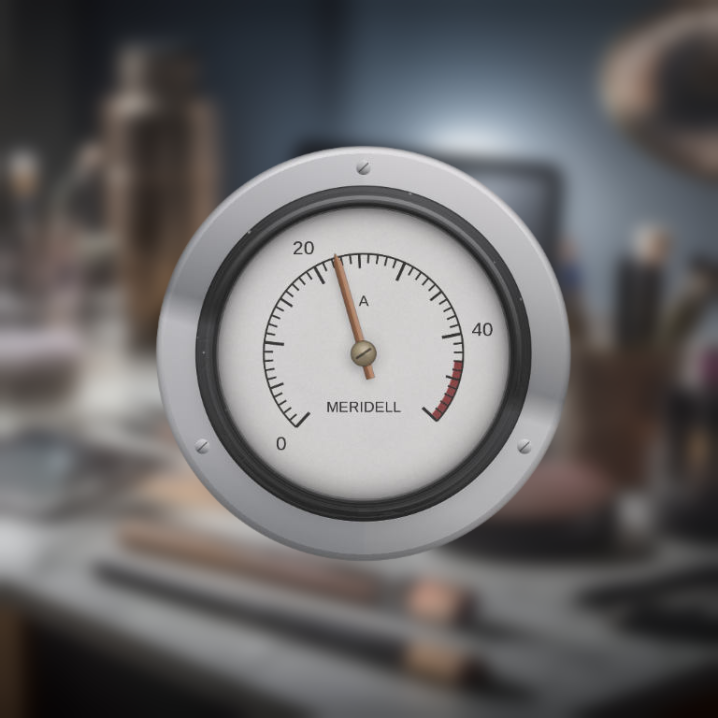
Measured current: 22.5 A
